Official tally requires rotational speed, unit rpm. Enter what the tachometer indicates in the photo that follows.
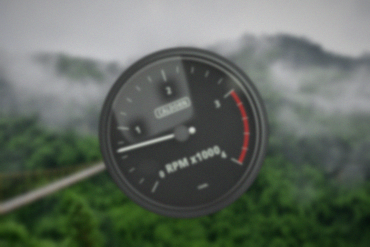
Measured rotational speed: 700 rpm
